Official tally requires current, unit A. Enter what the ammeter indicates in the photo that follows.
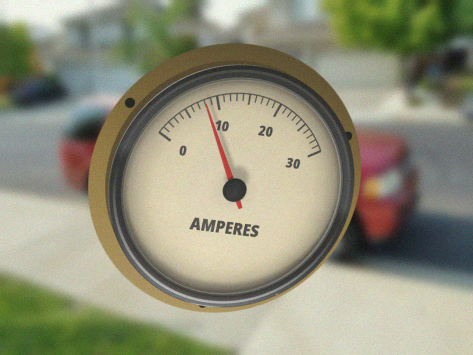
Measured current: 8 A
